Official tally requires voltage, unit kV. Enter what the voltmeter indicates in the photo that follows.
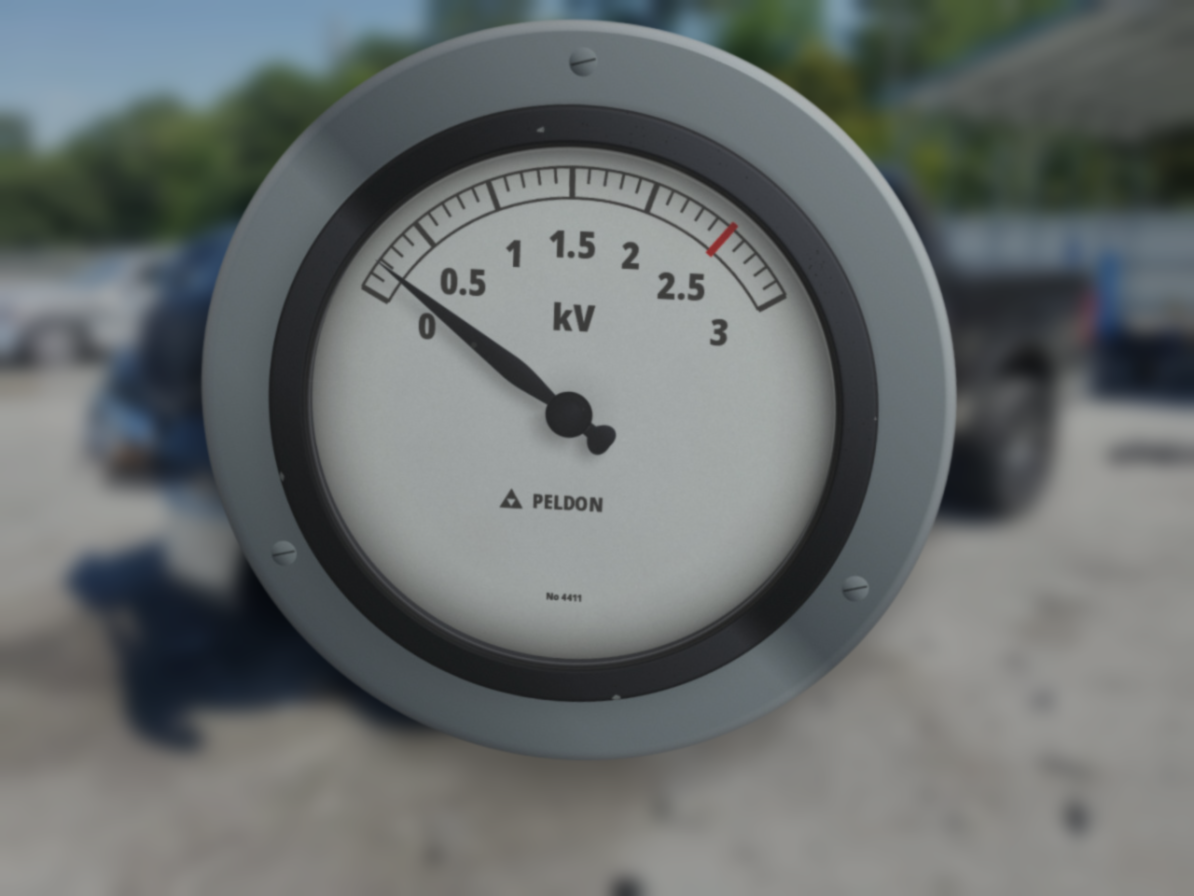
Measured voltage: 0.2 kV
